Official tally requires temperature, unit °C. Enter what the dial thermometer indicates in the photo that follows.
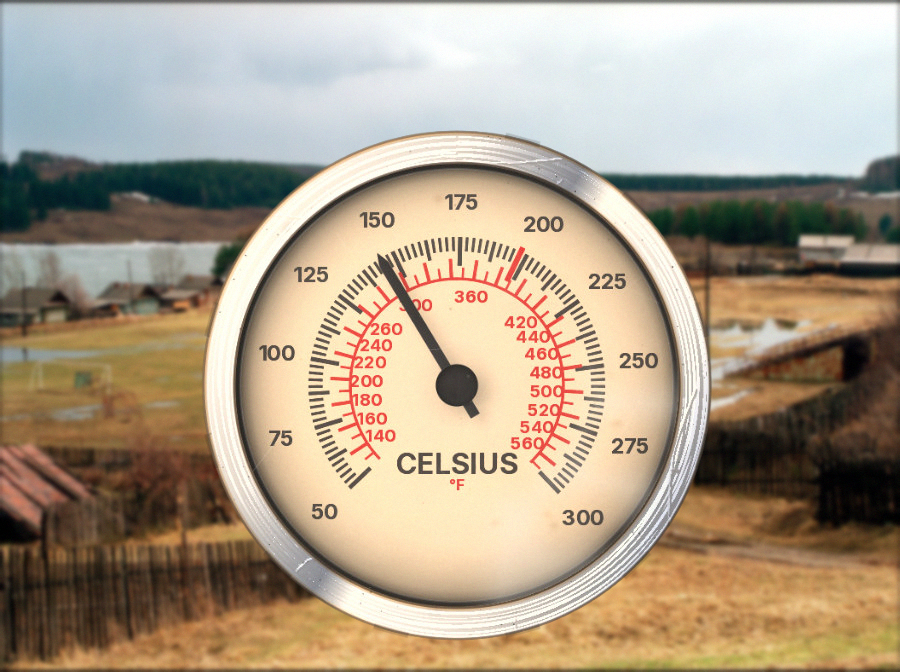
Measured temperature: 145 °C
